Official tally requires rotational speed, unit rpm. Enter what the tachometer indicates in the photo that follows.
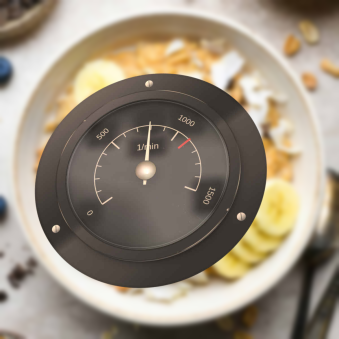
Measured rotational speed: 800 rpm
